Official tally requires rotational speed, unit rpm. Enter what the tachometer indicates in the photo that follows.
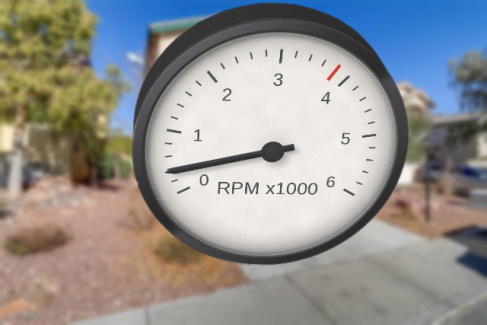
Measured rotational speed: 400 rpm
